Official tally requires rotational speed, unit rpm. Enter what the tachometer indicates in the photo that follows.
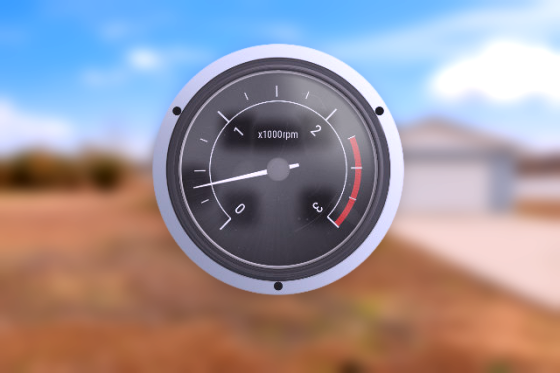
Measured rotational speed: 375 rpm
